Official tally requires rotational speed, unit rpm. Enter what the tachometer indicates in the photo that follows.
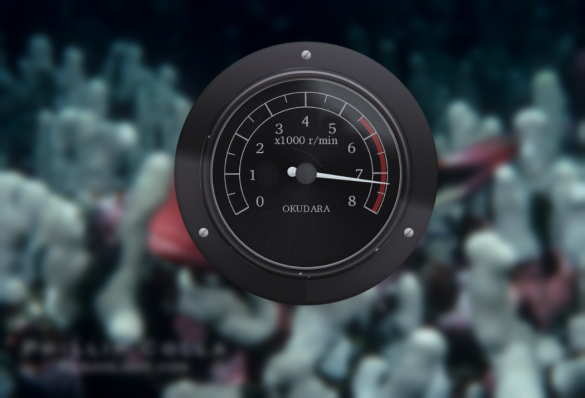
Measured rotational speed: 7250 rpm
